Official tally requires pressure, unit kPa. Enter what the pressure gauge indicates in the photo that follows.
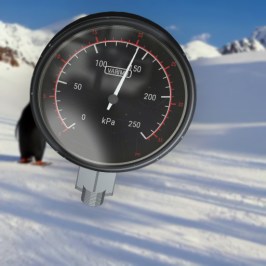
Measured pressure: 140 kPa
